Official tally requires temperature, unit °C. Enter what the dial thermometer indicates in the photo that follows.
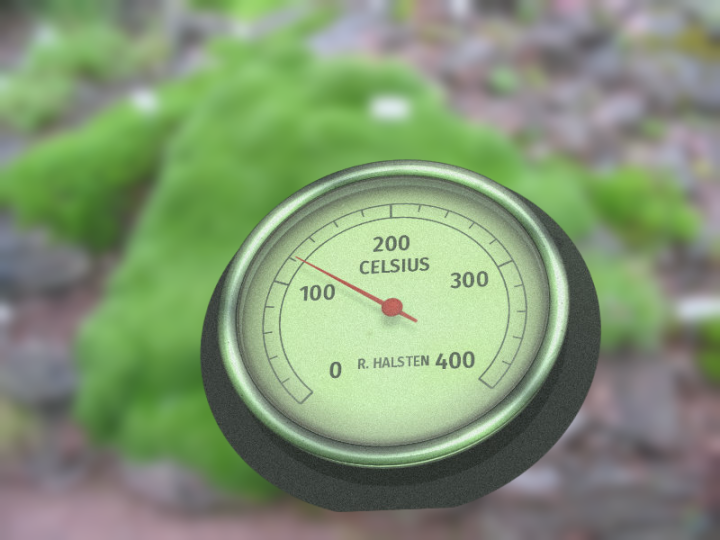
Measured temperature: 120 °C
